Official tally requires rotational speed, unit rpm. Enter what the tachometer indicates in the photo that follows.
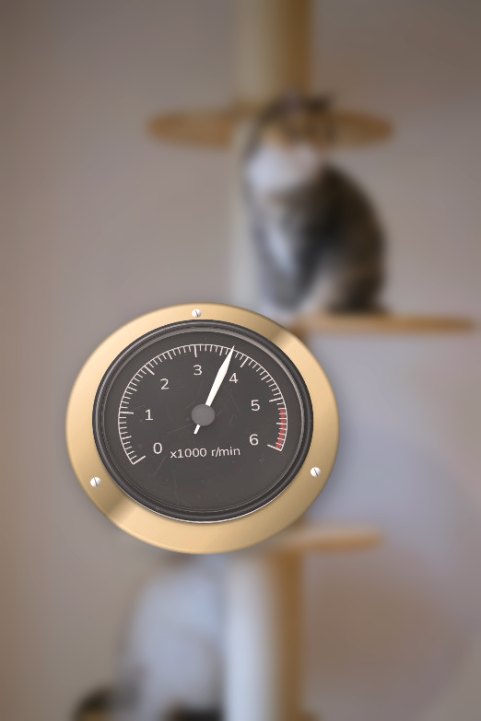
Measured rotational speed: 3700 rpm
